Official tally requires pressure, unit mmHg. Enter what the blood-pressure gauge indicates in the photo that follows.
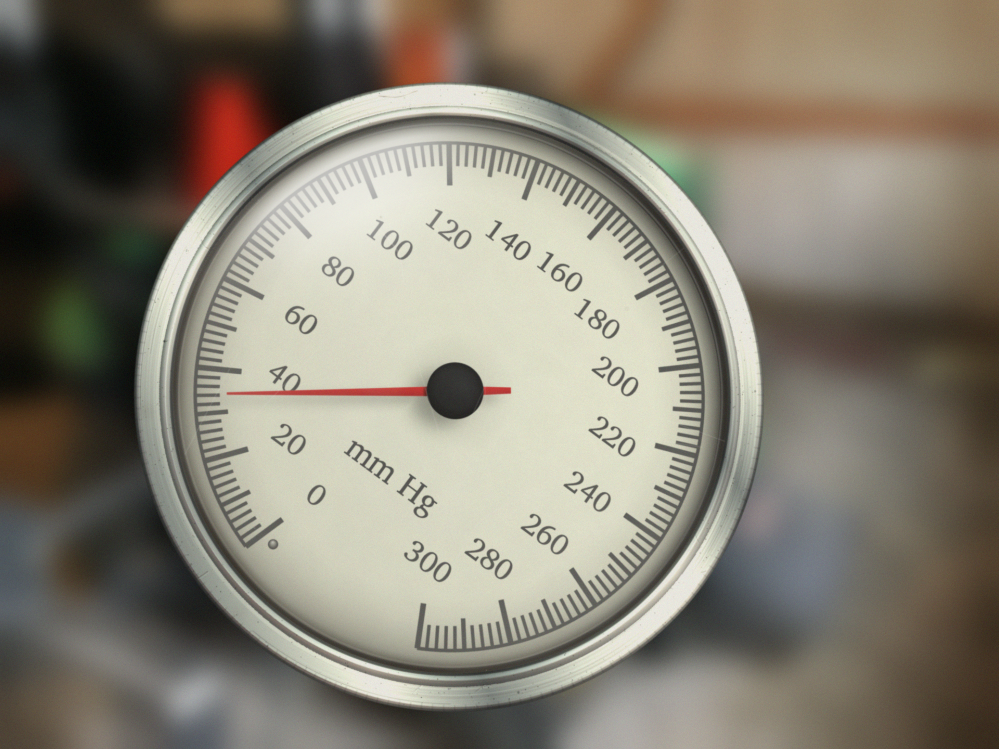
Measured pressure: 34 mmHg
